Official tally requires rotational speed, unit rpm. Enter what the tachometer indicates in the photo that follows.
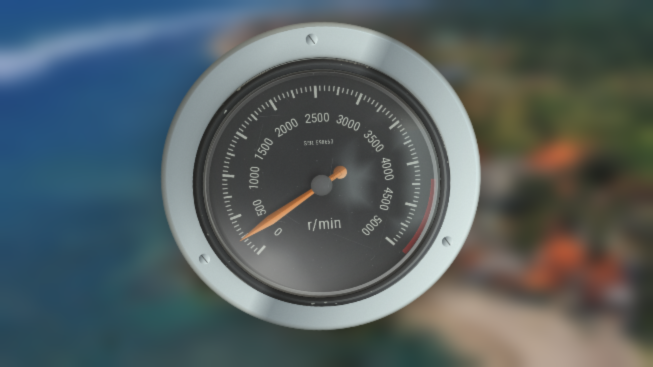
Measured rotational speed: 250 rpm
